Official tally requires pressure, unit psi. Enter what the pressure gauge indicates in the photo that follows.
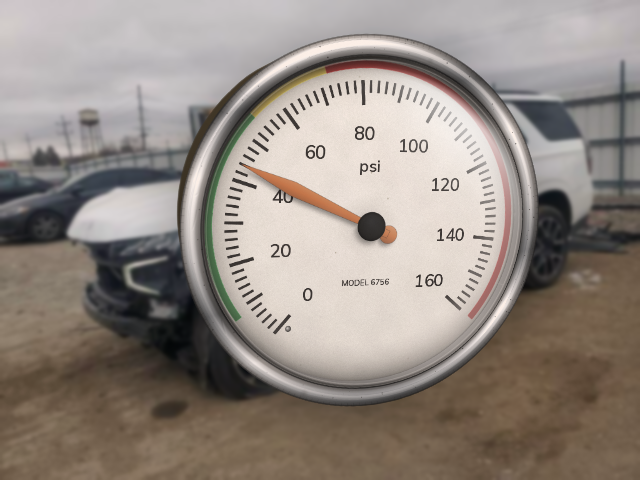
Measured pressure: 44 psi
